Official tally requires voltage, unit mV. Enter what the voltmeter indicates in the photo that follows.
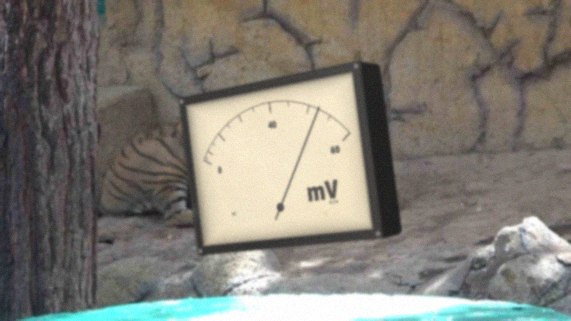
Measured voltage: 52.5 mV
